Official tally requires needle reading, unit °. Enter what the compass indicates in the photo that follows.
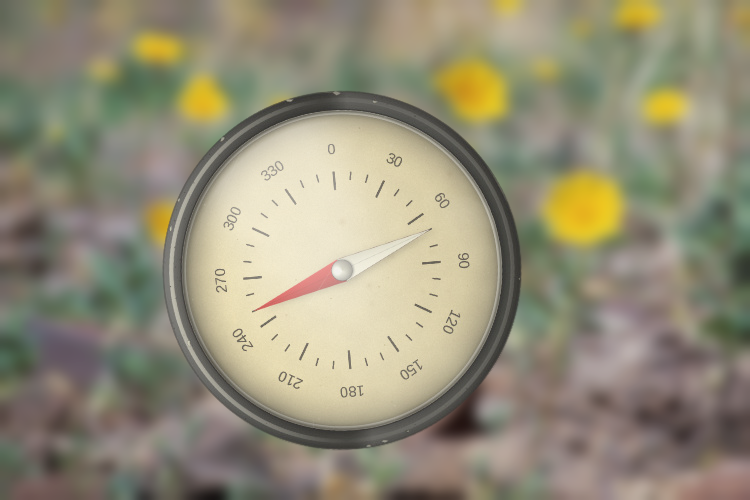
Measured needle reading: 250 °
